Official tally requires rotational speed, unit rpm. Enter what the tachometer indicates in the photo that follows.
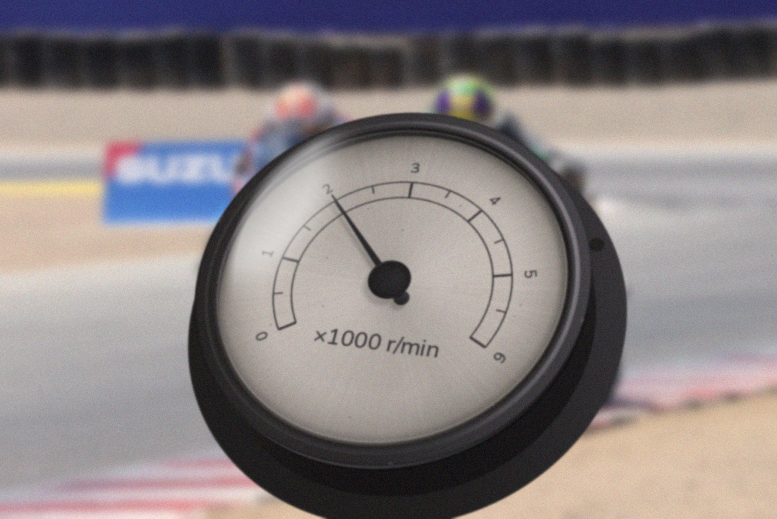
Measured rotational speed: 2000 rpm
